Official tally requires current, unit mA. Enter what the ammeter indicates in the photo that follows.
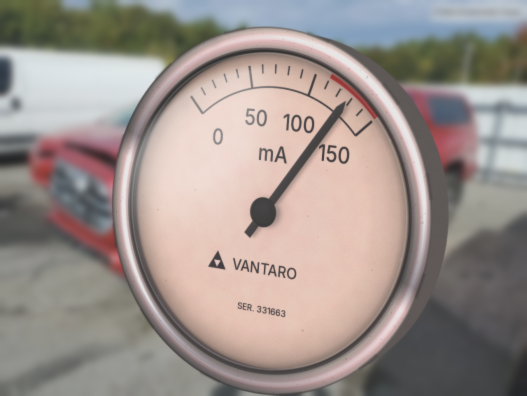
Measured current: 130 mA
